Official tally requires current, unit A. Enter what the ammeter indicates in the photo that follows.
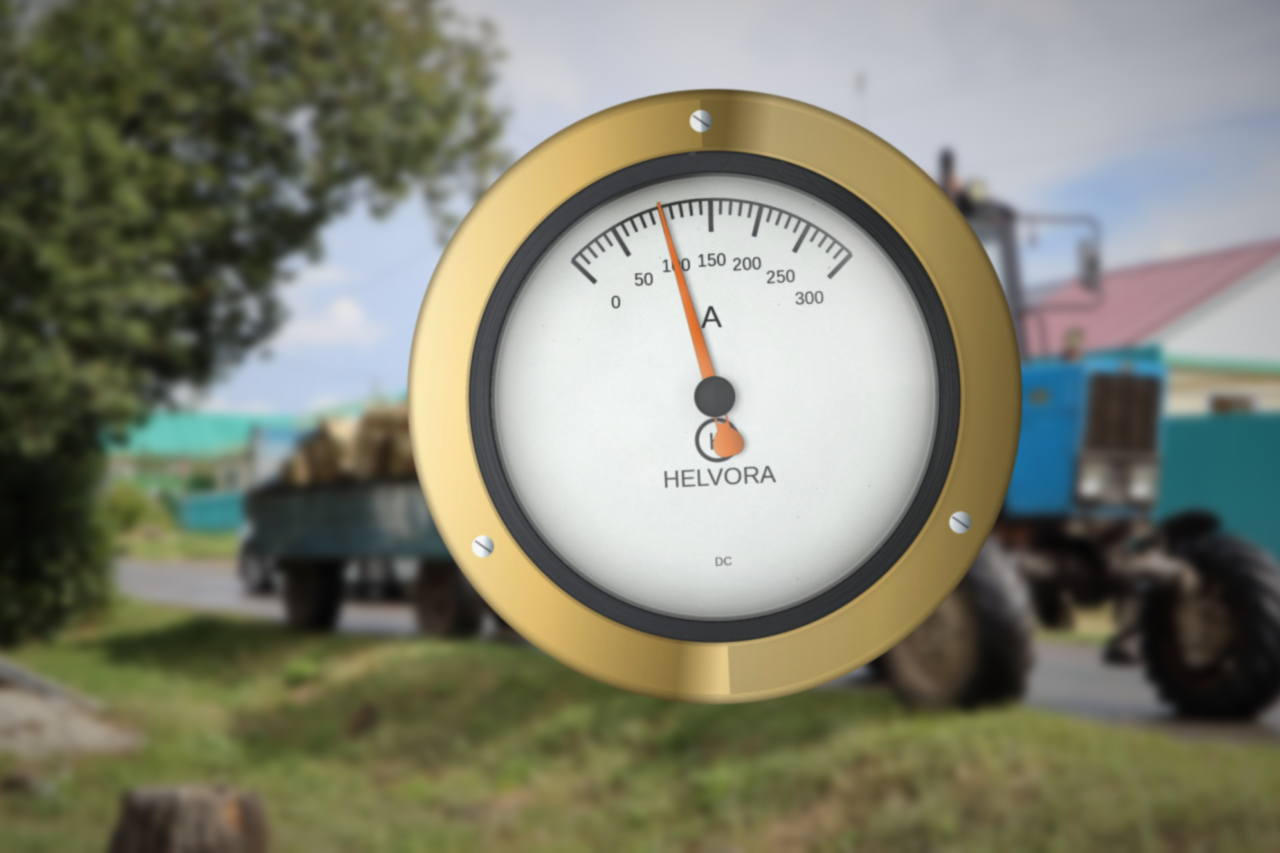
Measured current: 100 A
